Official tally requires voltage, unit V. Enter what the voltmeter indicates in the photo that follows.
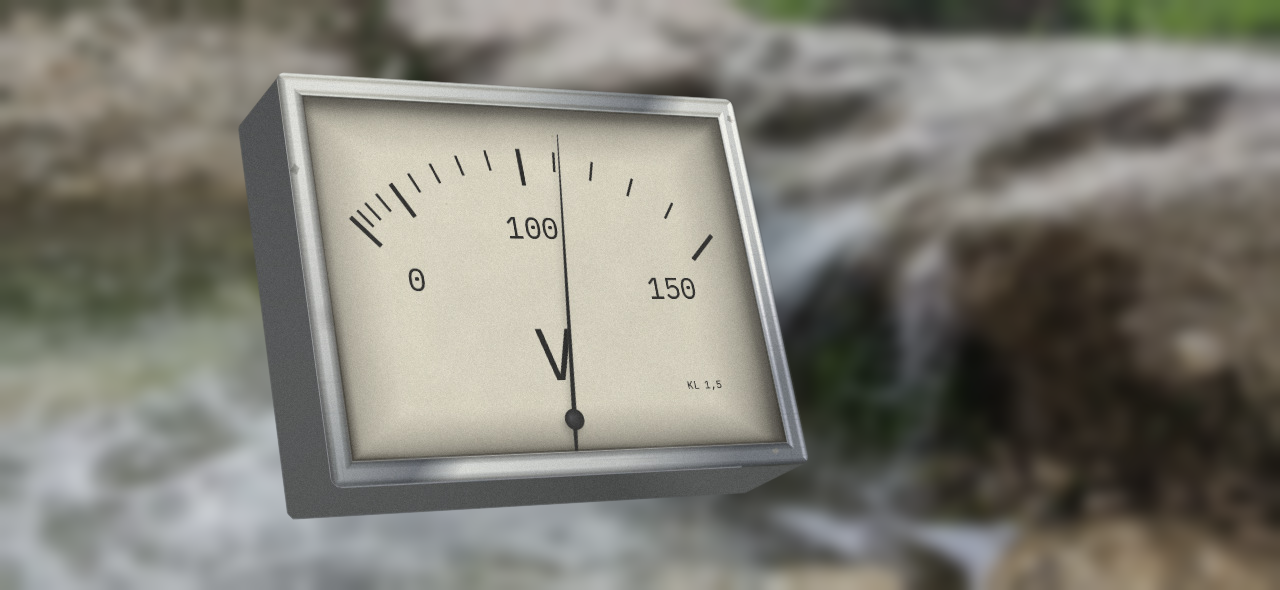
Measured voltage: 110 V
